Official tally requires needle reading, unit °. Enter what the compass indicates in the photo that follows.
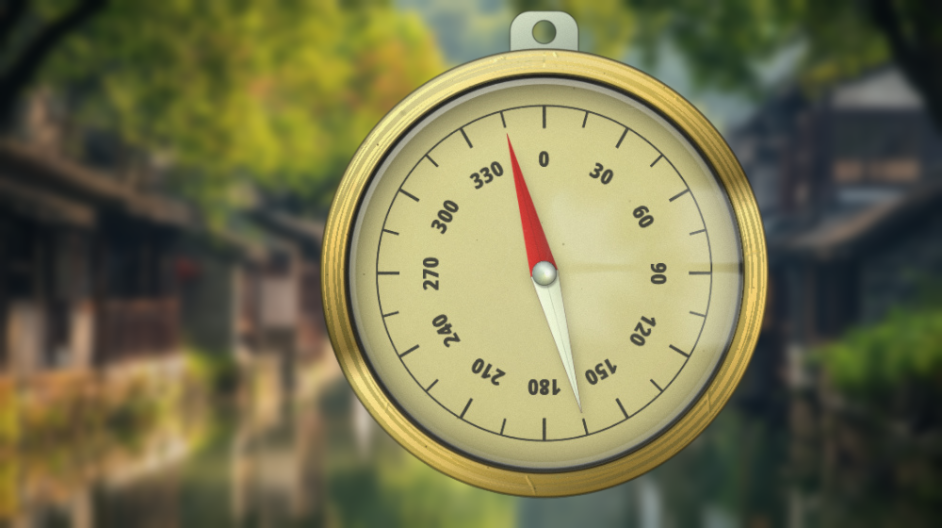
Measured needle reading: 345 °
